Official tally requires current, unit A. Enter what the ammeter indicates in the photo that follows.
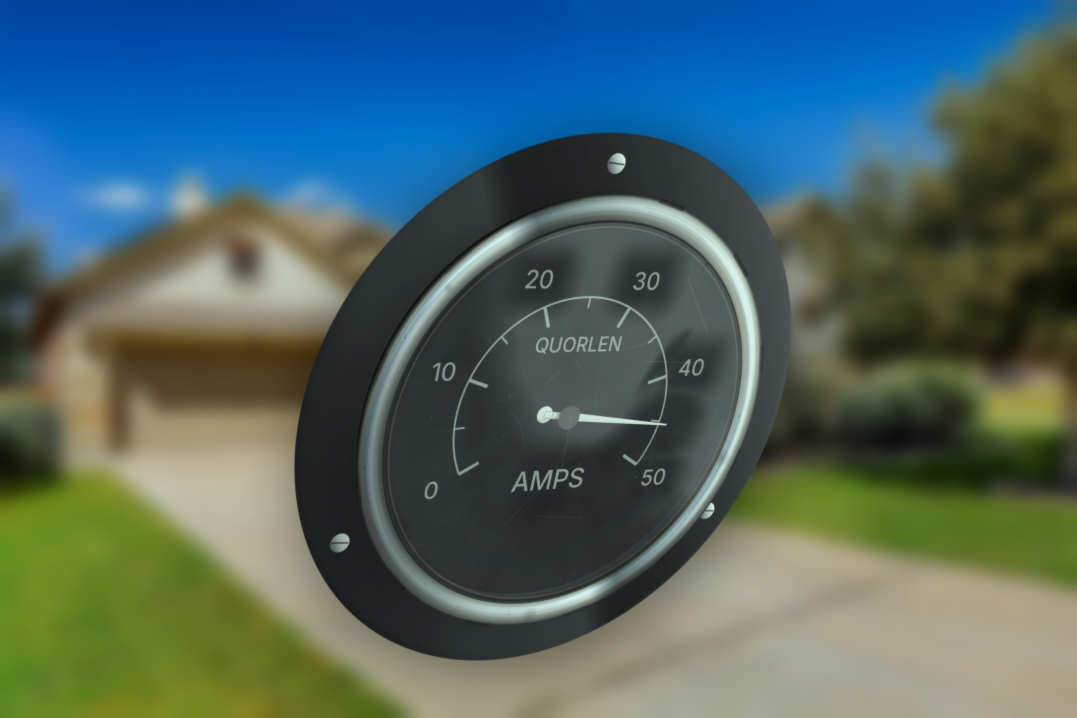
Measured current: 45 A
